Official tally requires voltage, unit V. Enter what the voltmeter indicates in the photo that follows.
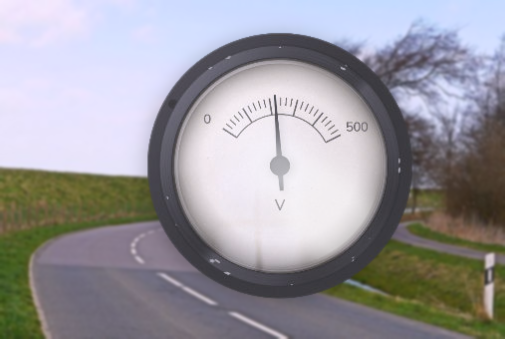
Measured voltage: 220 V
